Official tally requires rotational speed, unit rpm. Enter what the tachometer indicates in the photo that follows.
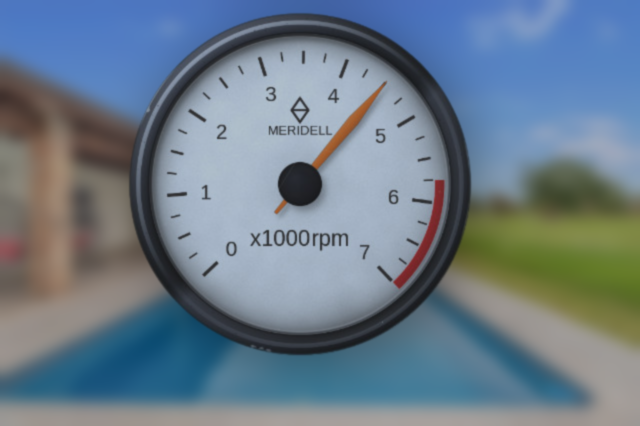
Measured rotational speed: 4500 rpm
